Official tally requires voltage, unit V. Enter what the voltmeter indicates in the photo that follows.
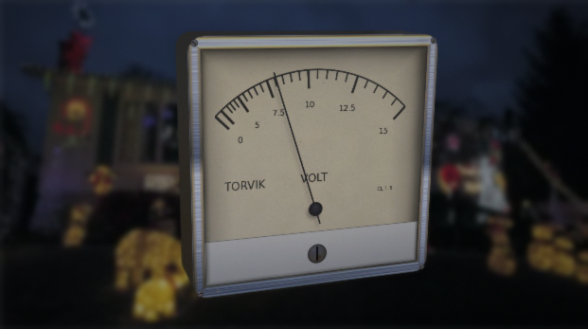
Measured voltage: 8 V
